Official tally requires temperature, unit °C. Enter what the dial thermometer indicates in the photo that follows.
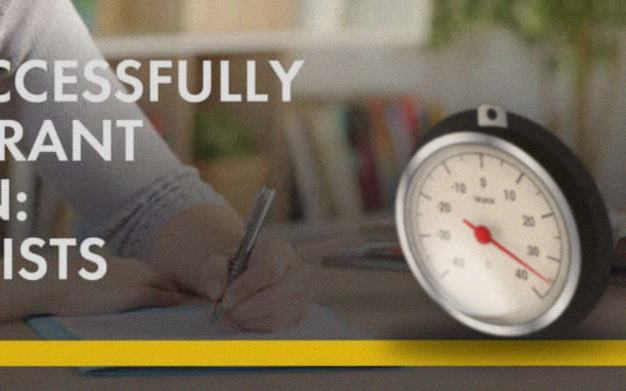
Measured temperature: 35 °C
